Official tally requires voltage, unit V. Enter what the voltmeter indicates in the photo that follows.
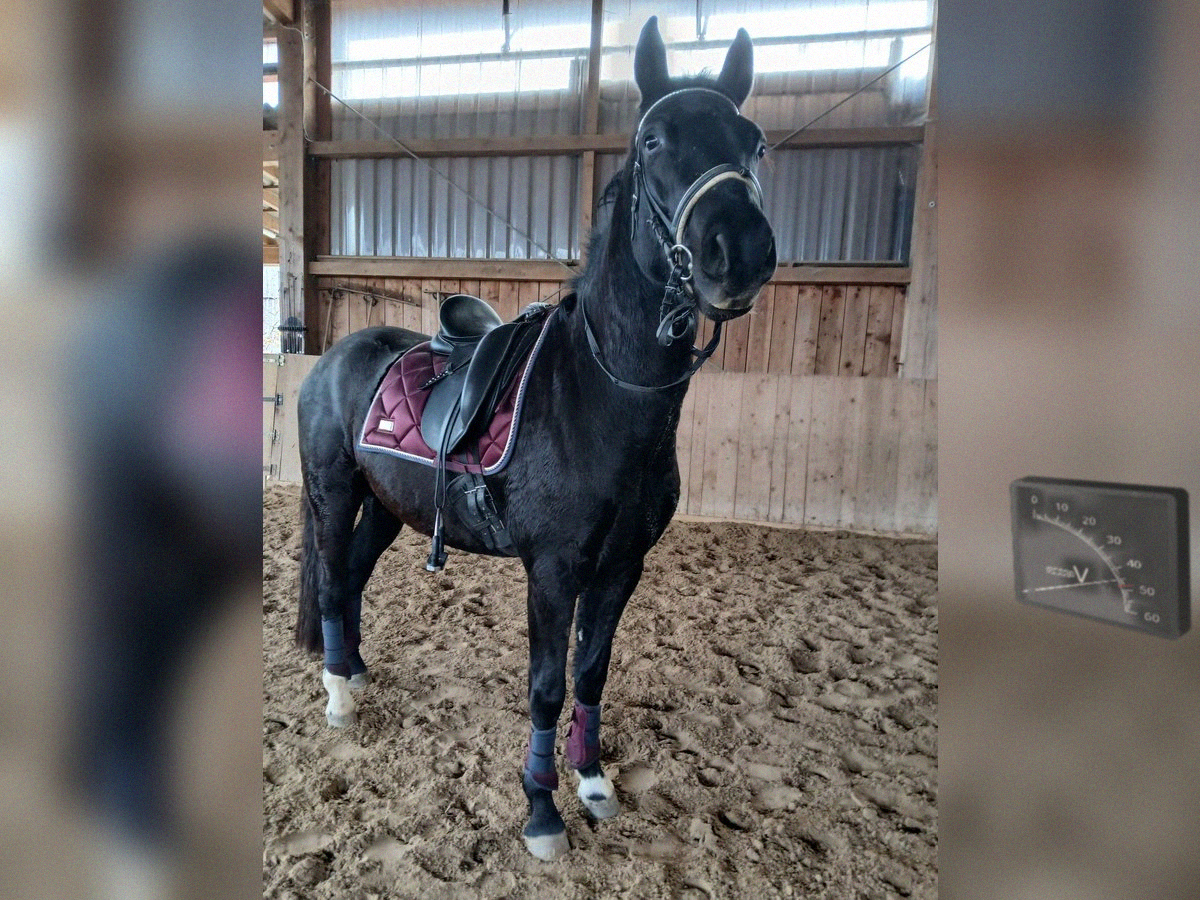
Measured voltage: 45 V
